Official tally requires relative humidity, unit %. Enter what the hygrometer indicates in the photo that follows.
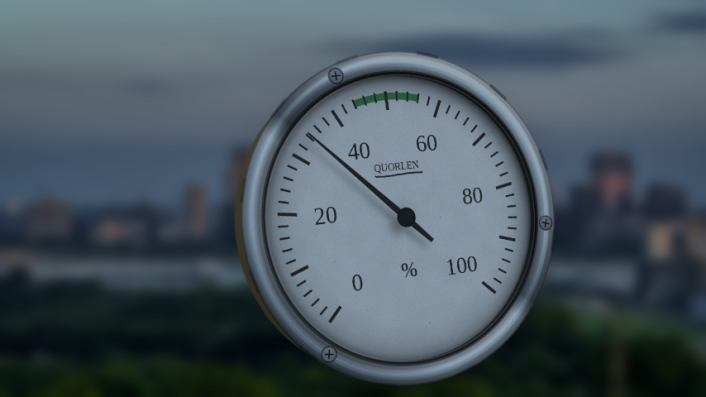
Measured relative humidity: 34 %
